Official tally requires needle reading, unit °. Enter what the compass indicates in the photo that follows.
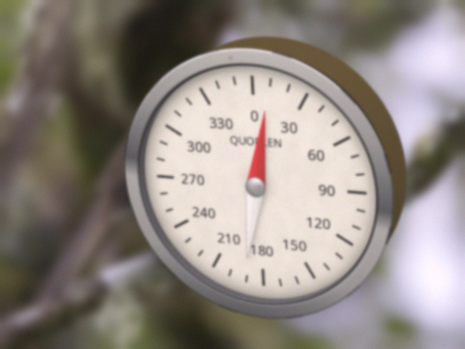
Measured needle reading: 10 °
